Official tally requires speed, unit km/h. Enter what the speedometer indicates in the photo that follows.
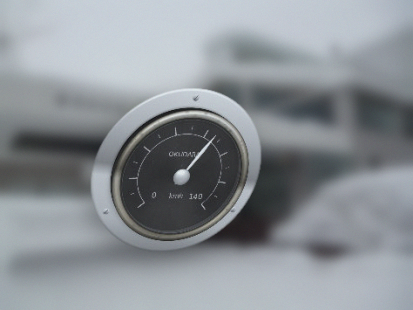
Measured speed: 85 km/h
